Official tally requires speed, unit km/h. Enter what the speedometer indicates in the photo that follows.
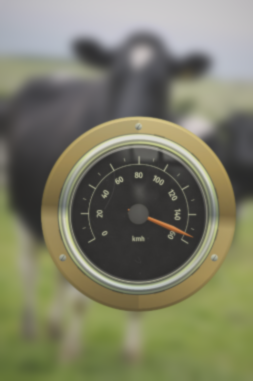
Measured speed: 155 km/h
